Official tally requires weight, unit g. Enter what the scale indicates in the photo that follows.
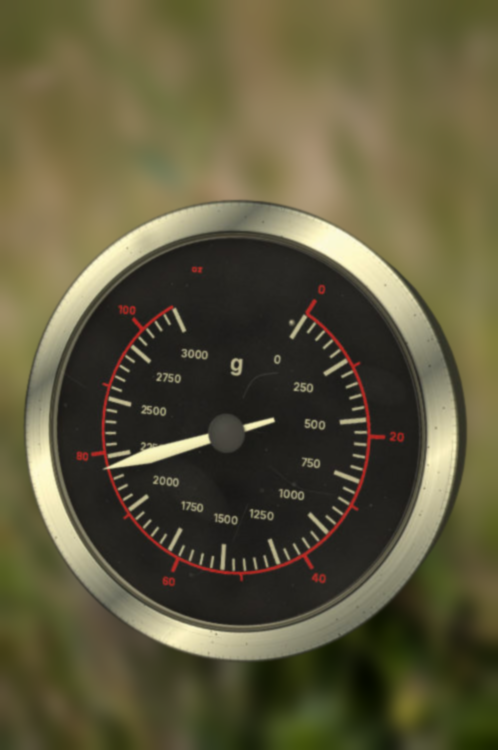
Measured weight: 2200 g
